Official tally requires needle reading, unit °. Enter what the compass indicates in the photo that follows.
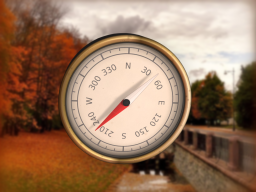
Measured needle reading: 225 °
